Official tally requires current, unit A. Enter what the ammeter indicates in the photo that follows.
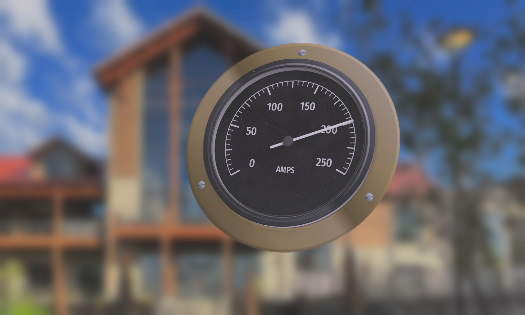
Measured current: 200 A
